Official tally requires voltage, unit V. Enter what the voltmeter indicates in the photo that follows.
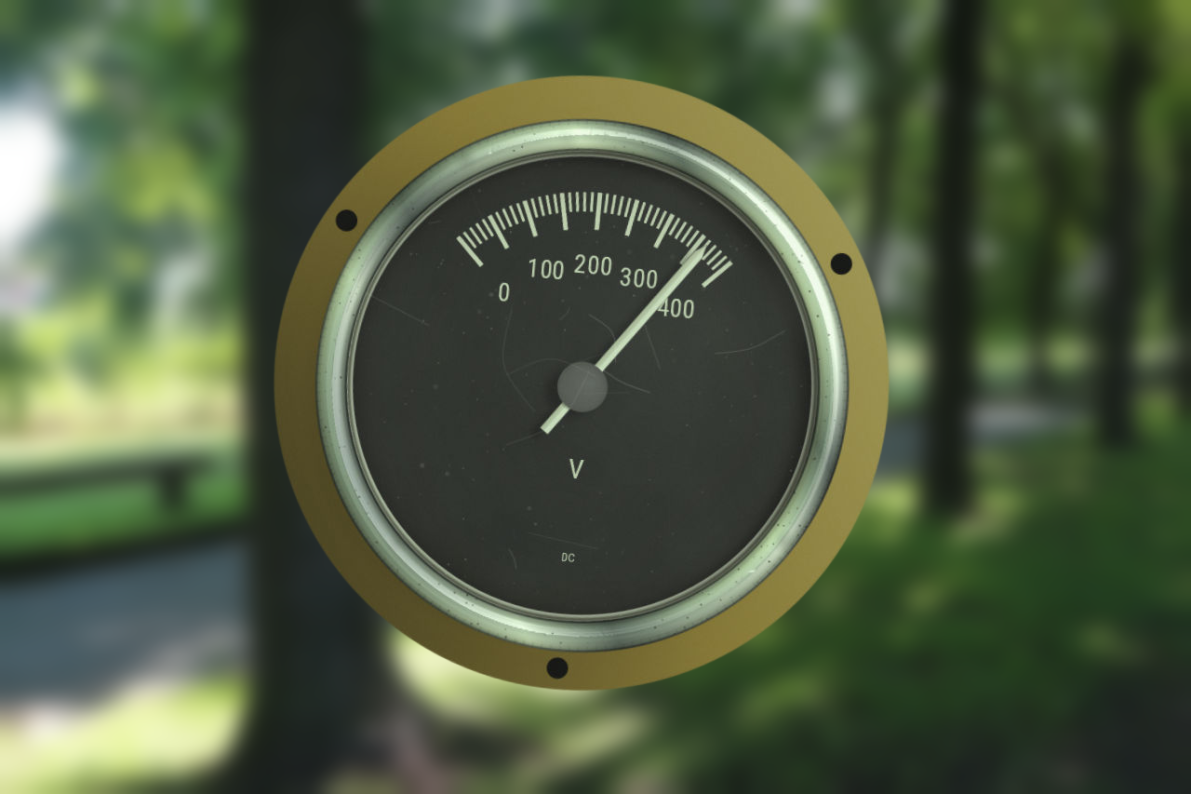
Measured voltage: 360 V
